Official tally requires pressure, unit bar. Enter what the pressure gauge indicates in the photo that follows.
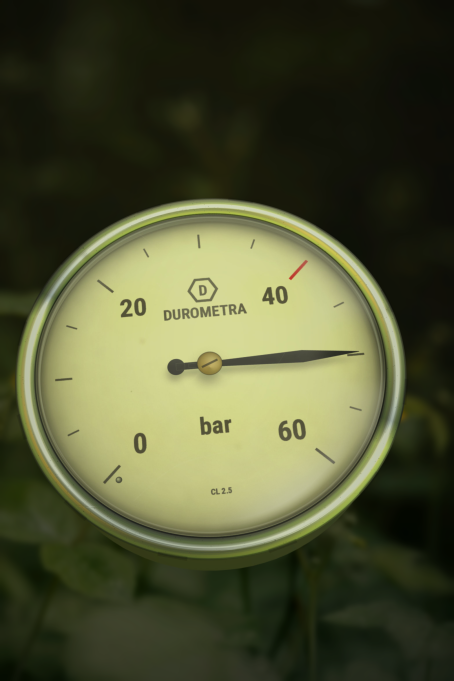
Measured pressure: 50 bar
